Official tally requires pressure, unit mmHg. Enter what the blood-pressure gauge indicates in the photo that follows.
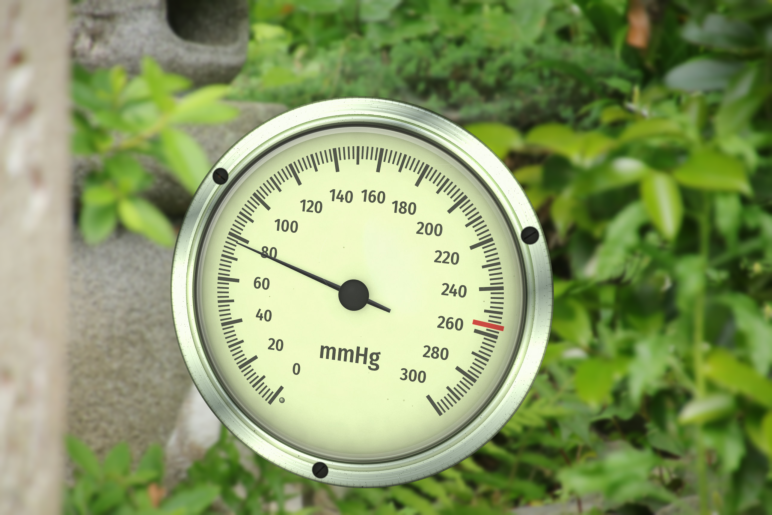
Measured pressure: 78 mmHg
